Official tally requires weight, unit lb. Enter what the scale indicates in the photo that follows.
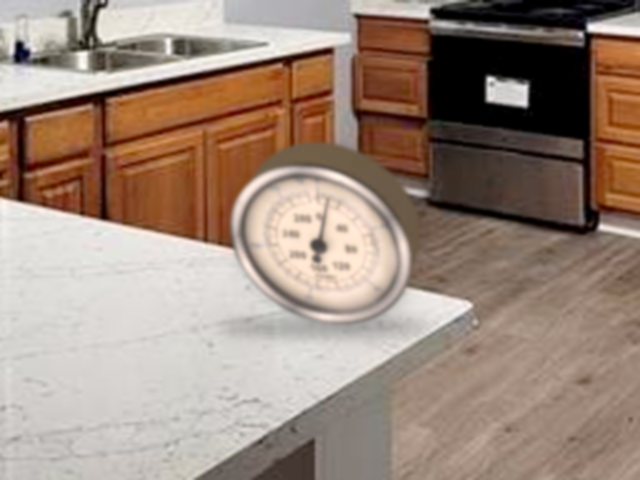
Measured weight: 10 lb
